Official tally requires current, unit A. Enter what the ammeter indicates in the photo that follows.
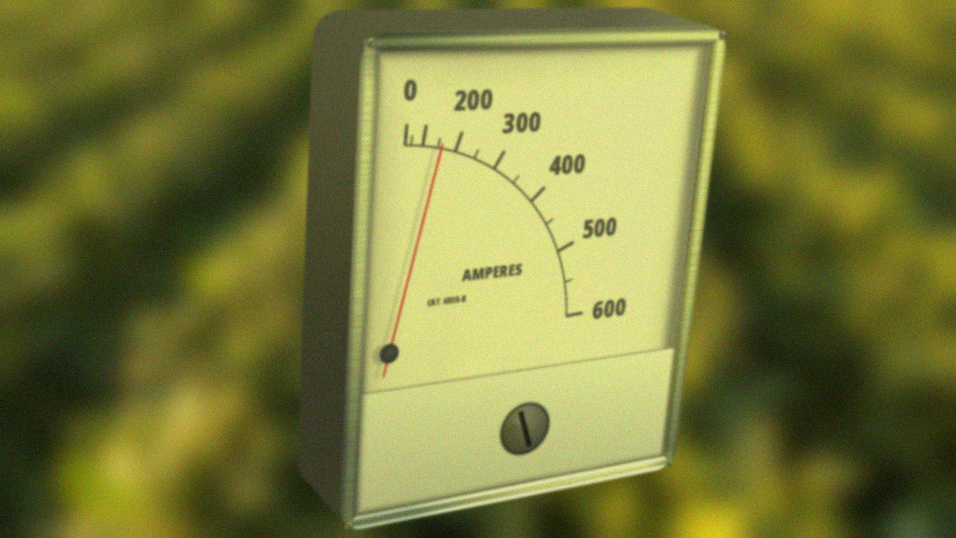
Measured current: 150 A
